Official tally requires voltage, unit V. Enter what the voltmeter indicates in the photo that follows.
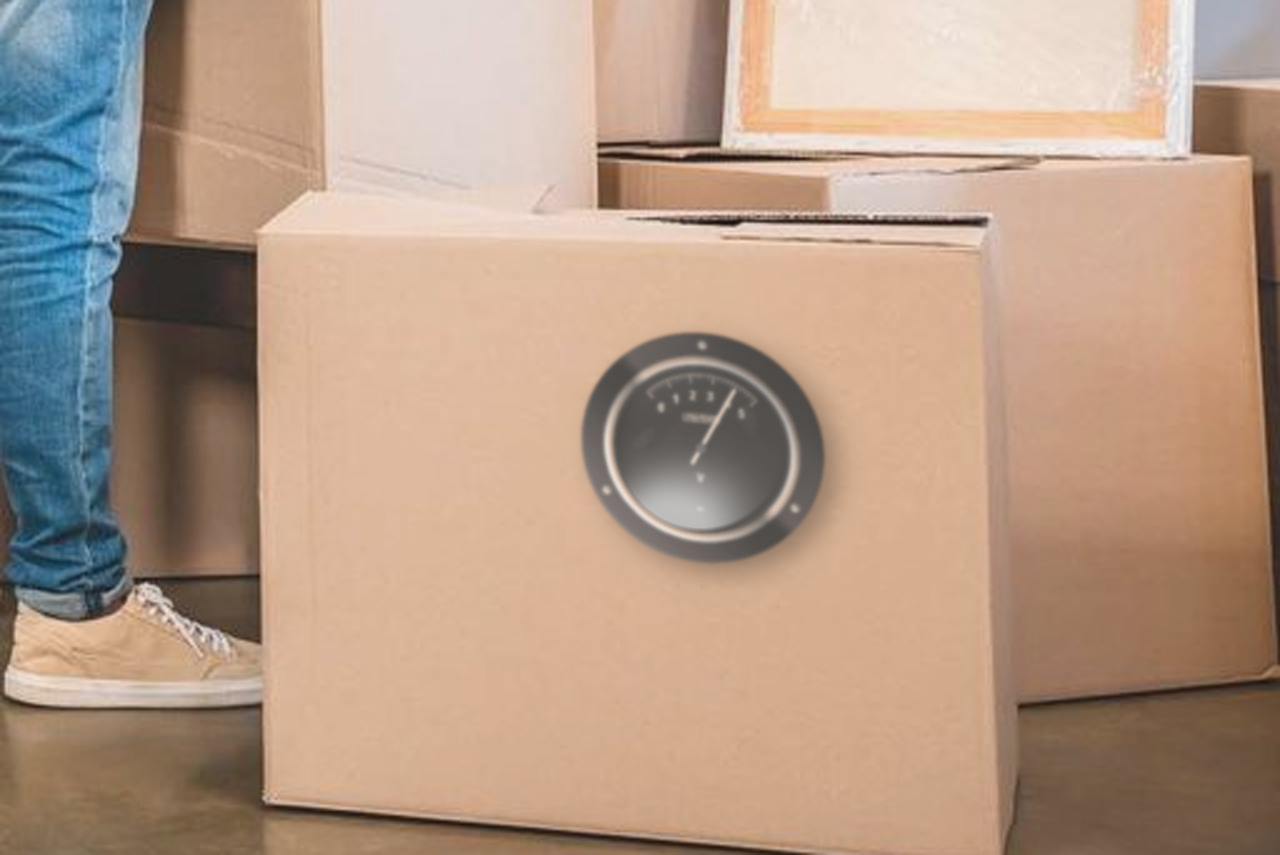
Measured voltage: 4 V
